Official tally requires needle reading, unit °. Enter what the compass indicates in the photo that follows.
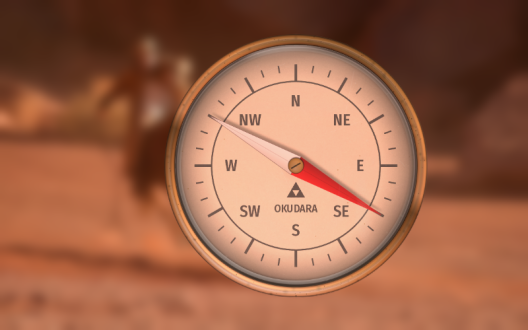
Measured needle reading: 120 °
